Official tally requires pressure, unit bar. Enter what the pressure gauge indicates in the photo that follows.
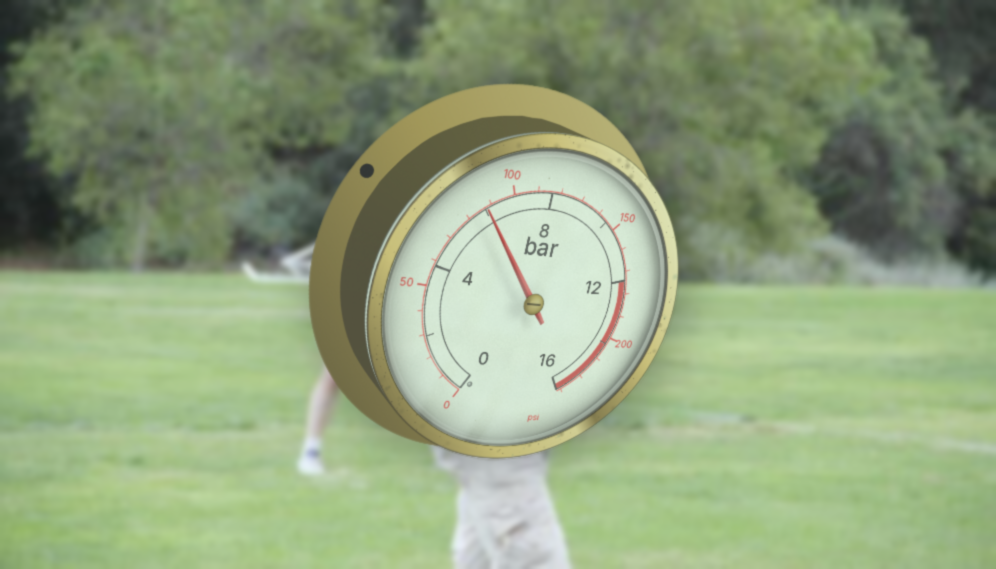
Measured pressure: 6 bar
